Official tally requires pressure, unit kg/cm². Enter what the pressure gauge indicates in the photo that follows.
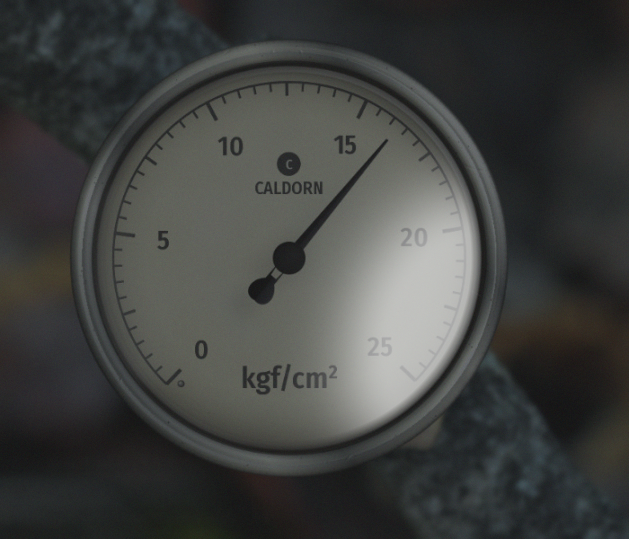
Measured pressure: 16.25 kg/cm²
